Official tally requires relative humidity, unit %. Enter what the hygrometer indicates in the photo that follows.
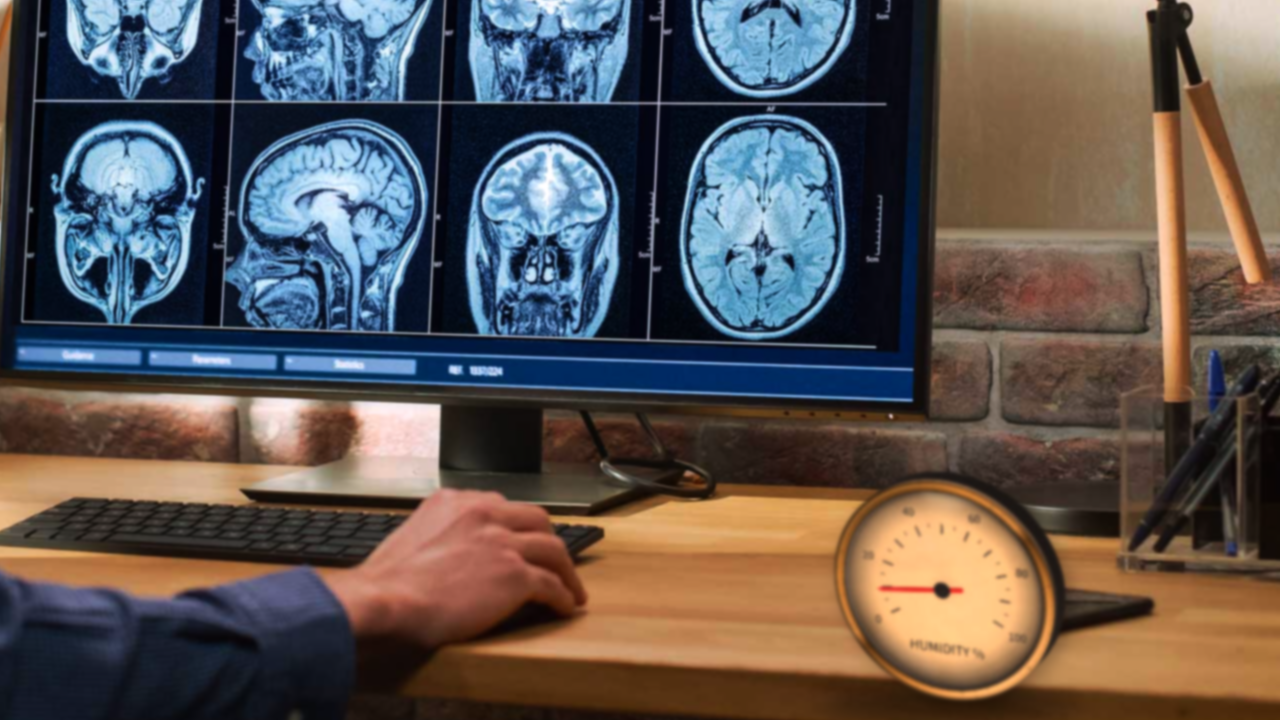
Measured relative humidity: 10 %
